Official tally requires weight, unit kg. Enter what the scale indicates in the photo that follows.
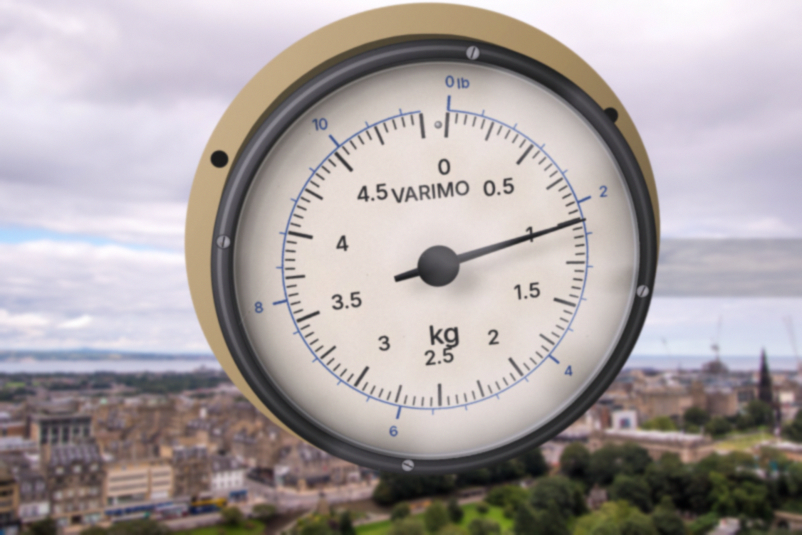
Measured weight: 1 kg
